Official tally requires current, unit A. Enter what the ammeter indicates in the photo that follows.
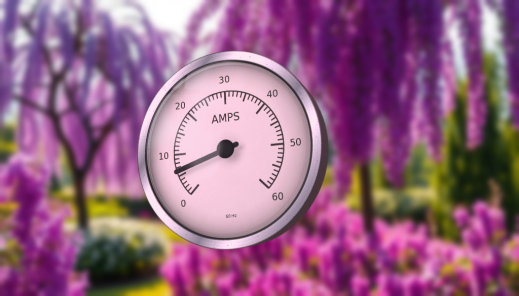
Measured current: 6 A
